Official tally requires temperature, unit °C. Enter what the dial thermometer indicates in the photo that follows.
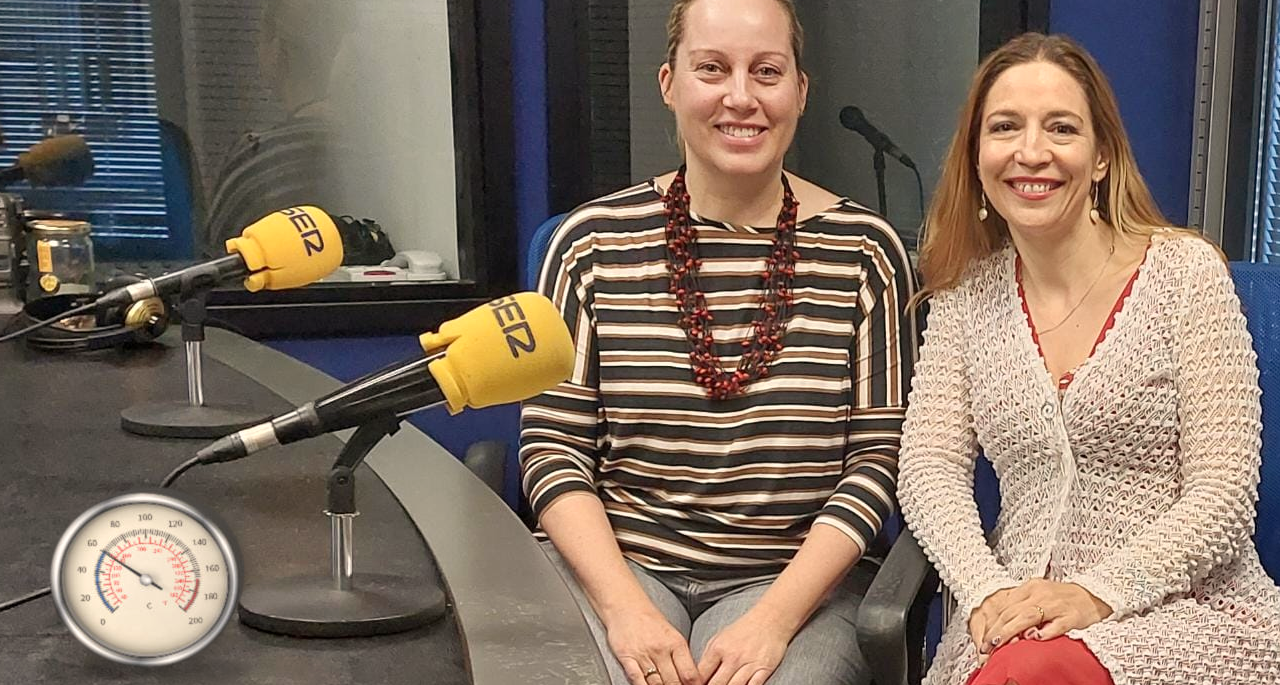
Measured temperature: 60 °C
